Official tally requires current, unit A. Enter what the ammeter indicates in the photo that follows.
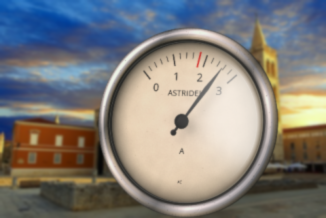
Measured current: 2.6 A
